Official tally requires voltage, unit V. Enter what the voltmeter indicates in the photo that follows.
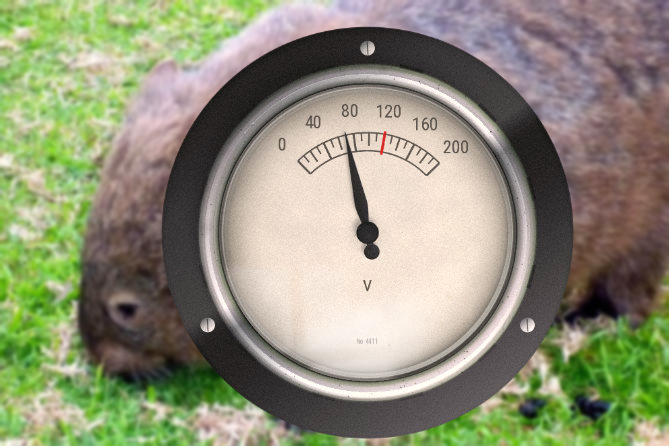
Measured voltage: 70 V
